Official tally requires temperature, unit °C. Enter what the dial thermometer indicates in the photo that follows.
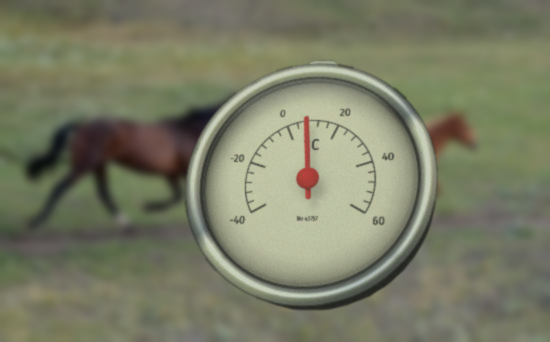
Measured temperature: 8 °C
